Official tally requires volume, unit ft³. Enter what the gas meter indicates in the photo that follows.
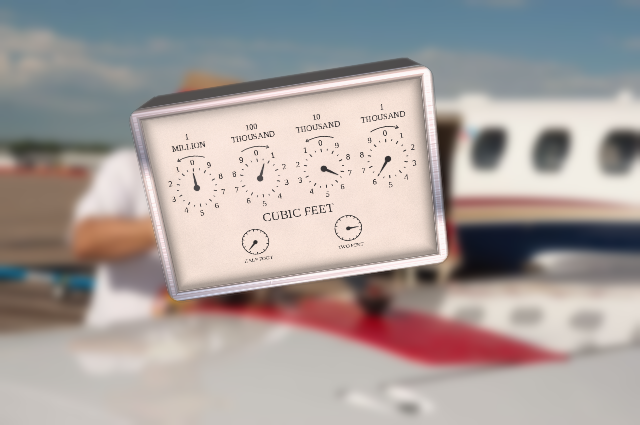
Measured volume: 6600 ft³
